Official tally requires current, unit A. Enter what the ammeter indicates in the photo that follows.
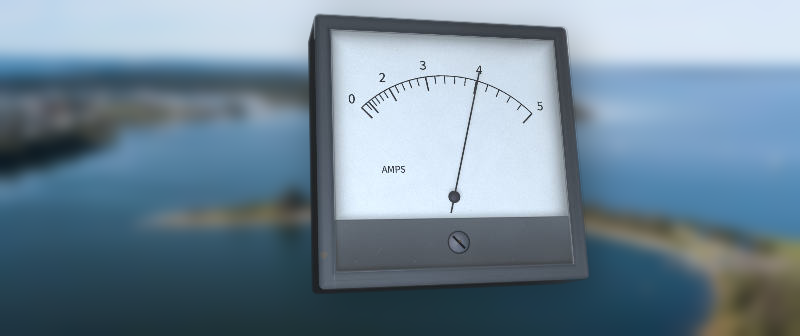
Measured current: 4 A
